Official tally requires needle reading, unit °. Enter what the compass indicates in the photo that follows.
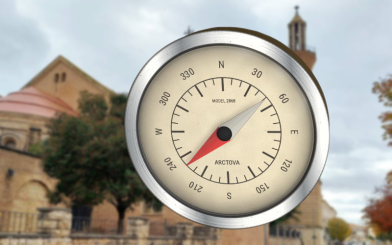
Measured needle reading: 230 °
